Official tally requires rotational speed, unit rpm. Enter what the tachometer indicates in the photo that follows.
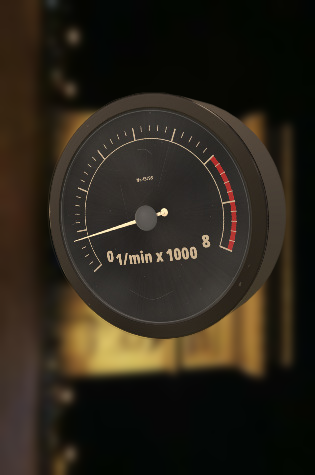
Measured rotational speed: 800 rpm
